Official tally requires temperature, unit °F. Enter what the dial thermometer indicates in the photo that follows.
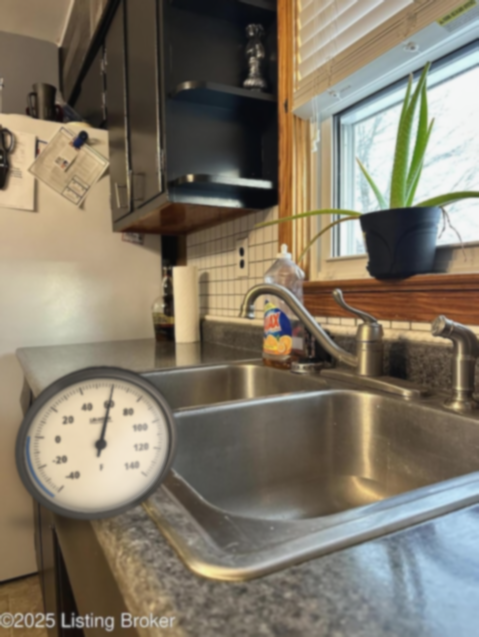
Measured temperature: 60 °F
